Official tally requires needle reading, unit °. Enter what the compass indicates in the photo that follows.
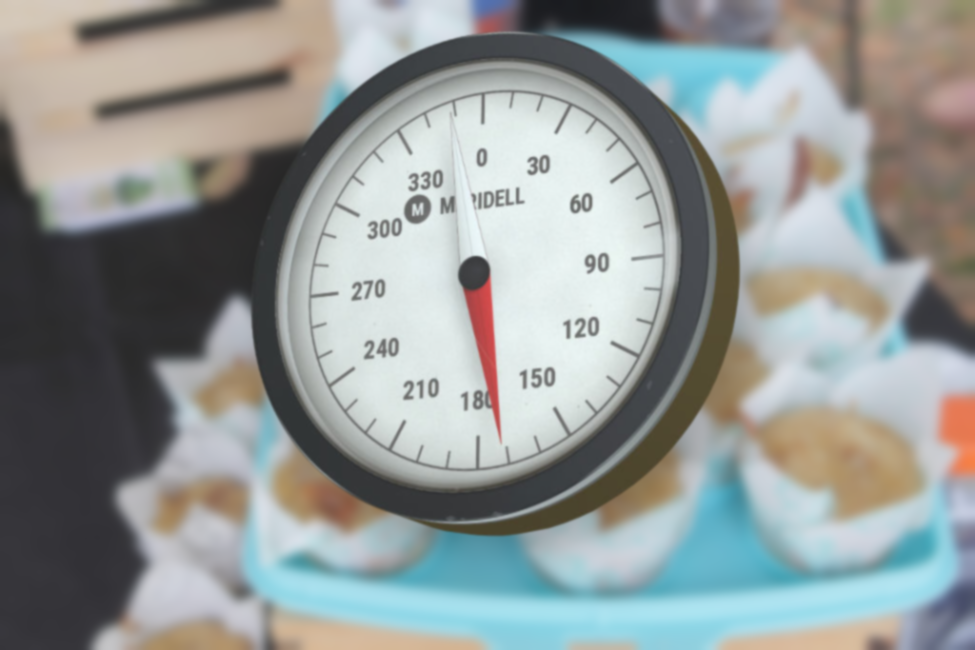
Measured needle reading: 170 °
